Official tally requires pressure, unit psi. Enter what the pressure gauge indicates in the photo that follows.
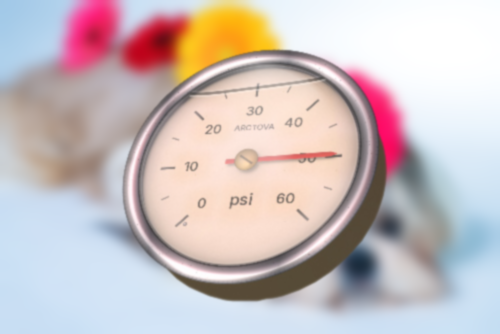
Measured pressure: 50 psi
